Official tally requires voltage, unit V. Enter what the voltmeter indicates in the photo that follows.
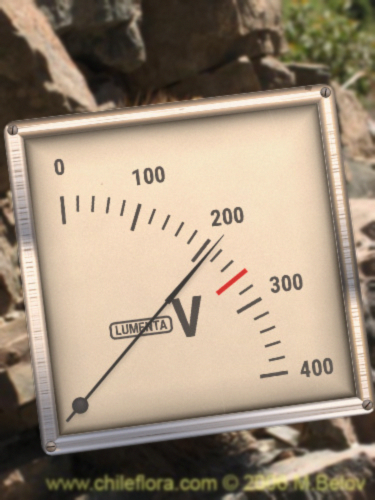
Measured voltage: 210 V
